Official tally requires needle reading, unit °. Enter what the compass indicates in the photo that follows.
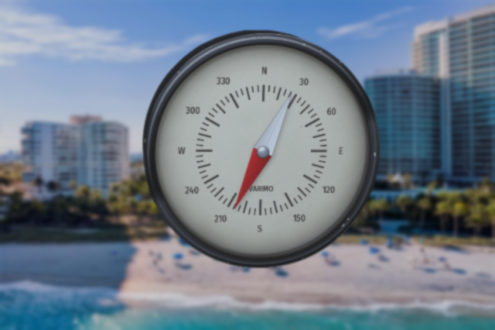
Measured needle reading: 205 °
